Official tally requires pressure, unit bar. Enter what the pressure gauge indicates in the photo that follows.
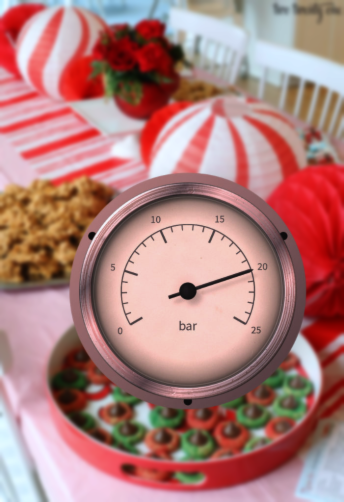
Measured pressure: 20 bar
